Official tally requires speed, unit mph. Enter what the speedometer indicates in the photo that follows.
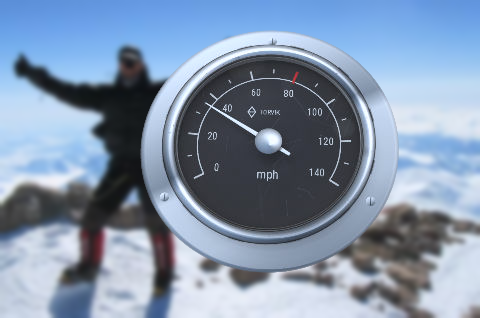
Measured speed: 35 mph
